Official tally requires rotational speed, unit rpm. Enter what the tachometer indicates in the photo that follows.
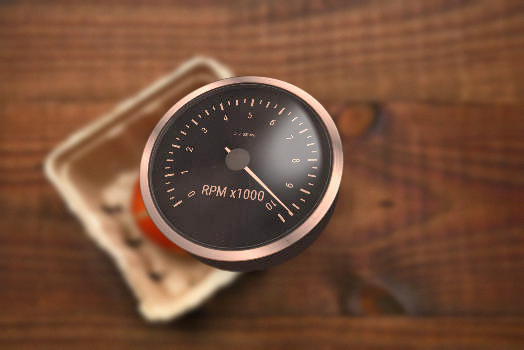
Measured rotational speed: 9750 rpm
